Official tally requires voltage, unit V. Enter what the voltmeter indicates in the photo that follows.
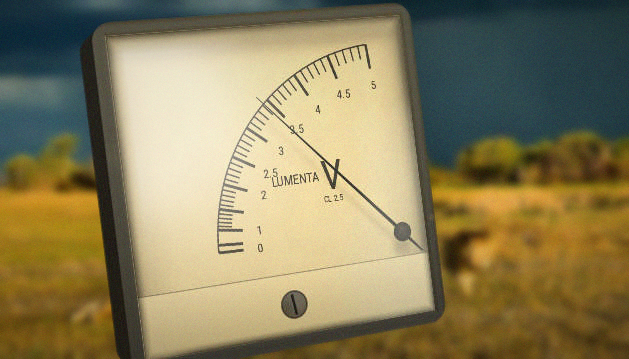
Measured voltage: 3.4 V
